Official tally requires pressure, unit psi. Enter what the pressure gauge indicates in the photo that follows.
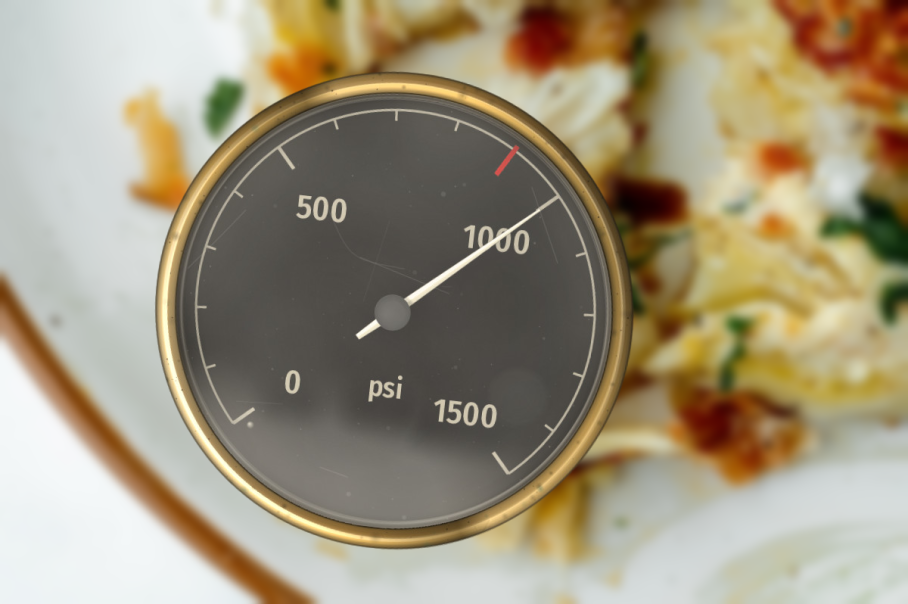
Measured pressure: 1000 psi
